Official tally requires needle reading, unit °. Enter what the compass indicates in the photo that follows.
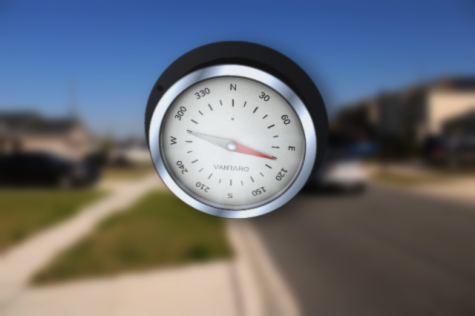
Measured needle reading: 105 °
